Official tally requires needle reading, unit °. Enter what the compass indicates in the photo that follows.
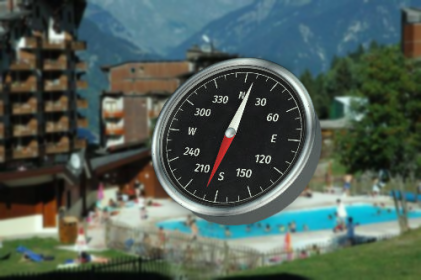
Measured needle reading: 190 °
